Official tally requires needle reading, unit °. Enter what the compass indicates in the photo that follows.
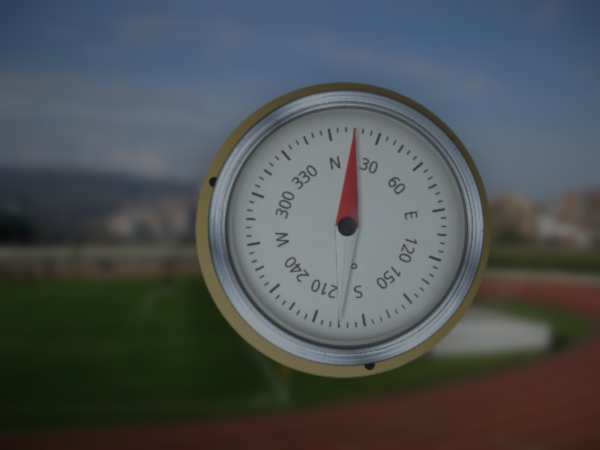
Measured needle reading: 15 °
